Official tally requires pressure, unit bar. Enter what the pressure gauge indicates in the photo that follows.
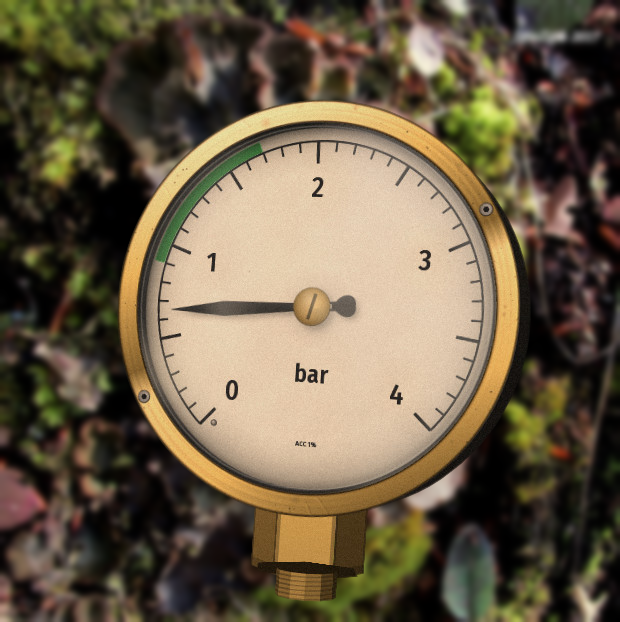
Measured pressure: 0.65 bar
